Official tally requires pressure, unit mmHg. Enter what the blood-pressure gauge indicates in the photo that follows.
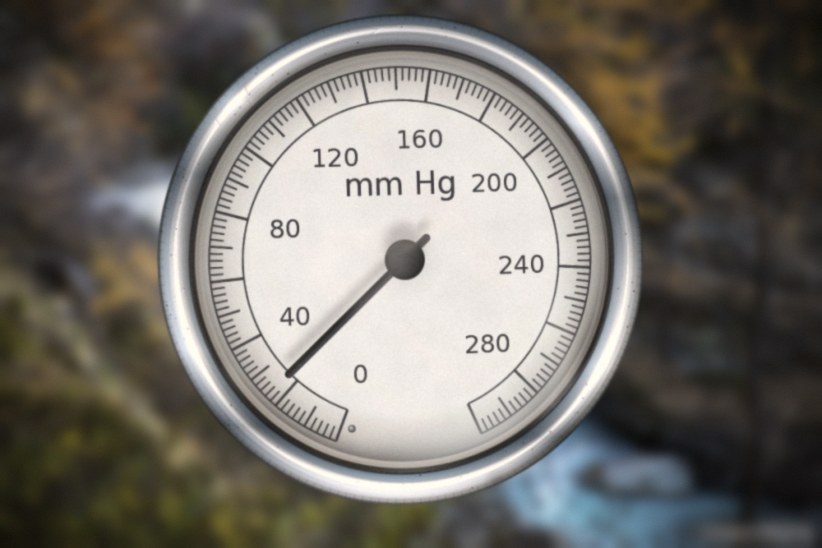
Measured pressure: 24 mmHg
